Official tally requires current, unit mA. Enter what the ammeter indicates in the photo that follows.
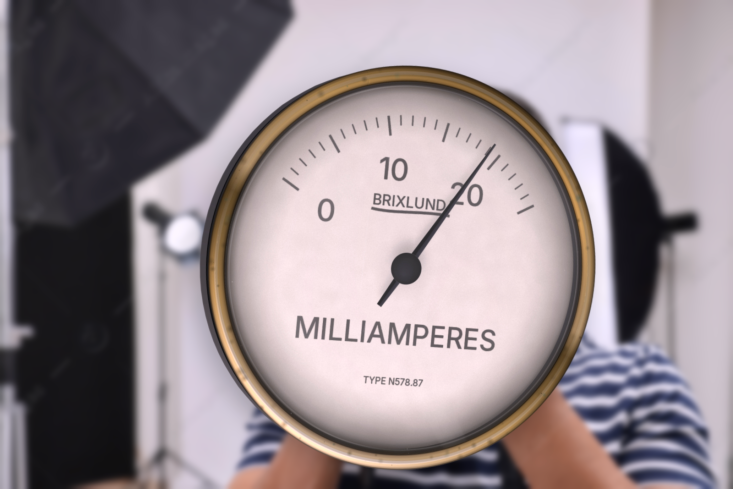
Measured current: 19 mA
